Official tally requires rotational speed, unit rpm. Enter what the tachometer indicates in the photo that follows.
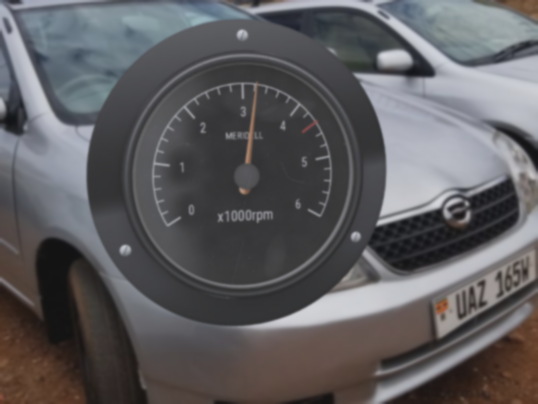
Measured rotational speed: 3200 rpm
